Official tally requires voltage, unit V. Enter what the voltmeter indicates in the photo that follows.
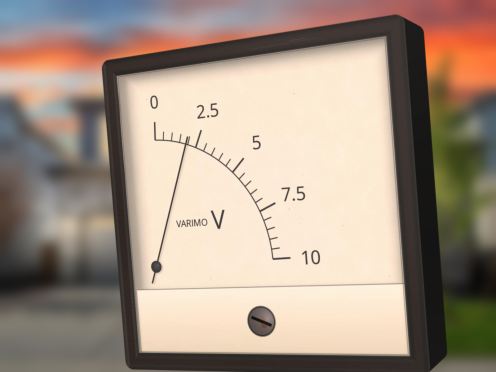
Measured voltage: 2 V
